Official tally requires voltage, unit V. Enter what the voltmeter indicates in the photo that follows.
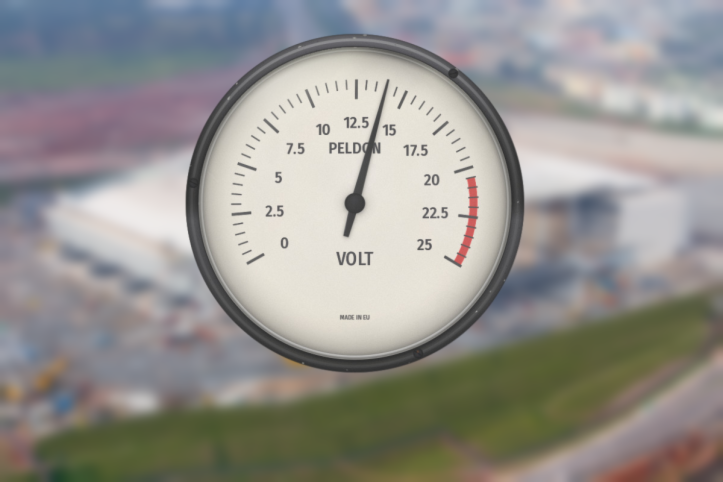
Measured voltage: 14 V
